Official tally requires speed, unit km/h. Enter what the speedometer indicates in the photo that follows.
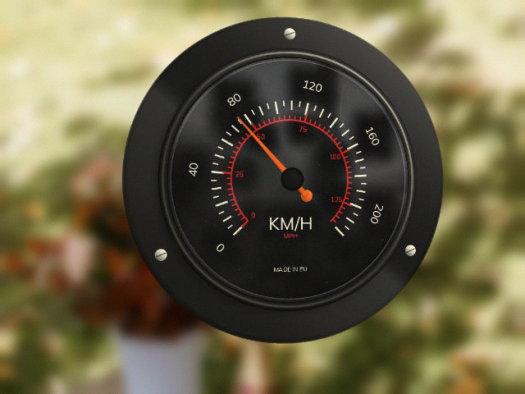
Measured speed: 75 km/h
